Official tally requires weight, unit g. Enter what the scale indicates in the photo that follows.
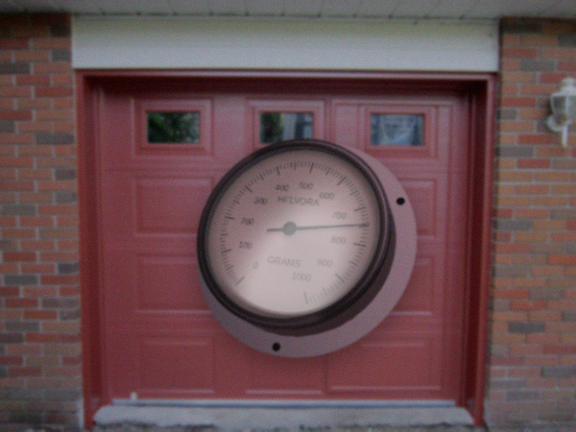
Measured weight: 750 g
